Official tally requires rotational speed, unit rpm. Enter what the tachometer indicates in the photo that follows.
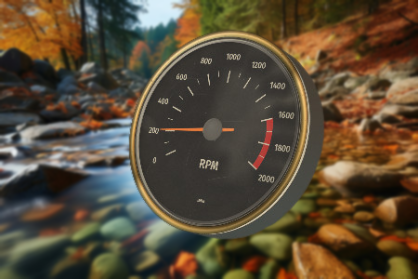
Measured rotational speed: 200 rpm
